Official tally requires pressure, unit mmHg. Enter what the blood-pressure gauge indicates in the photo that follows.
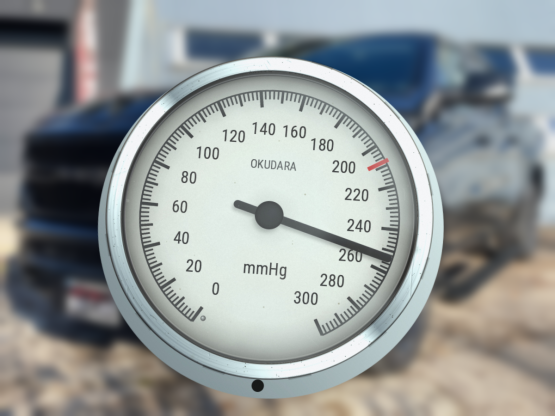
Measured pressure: 254 mmHg
